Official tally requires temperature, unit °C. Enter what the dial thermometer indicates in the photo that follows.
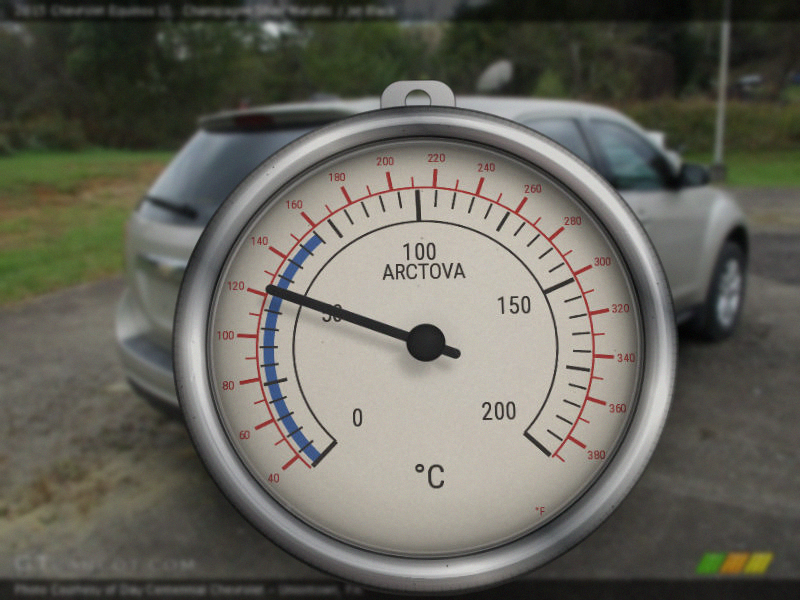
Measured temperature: 50 °C
